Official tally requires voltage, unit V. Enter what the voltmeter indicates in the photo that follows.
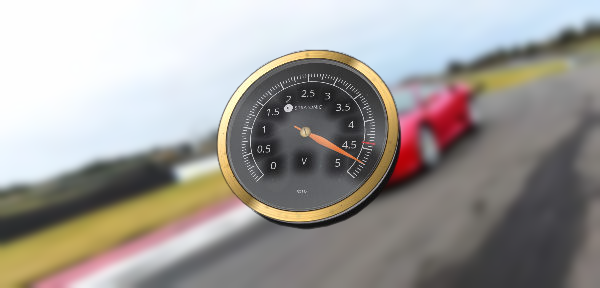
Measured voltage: 4.75 V
